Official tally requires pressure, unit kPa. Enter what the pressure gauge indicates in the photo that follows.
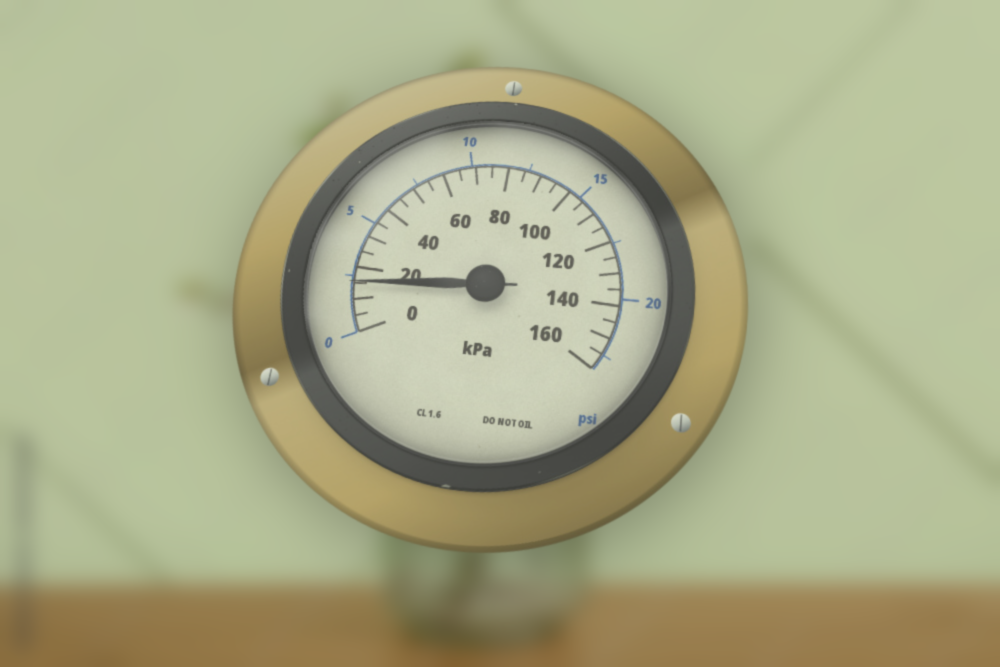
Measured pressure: 15 kPa
